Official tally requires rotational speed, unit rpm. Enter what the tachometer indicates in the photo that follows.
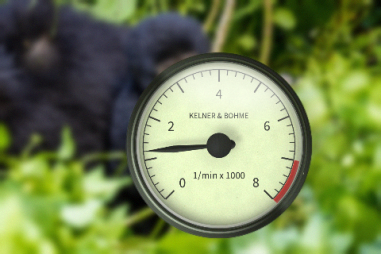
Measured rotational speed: 1200 rpm
